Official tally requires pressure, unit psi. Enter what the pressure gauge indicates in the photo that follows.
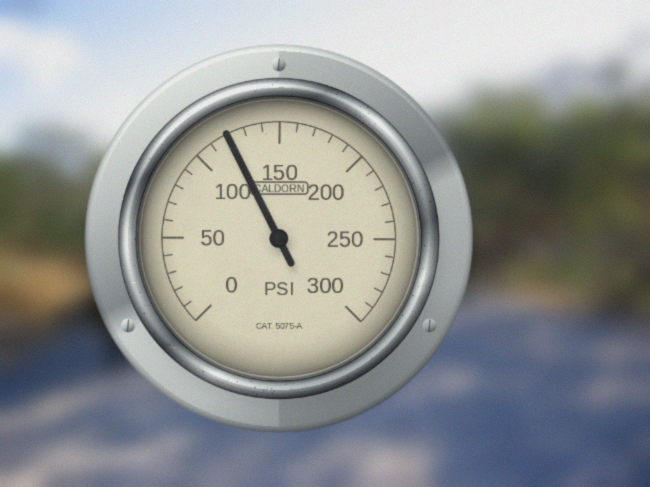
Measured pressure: 120 psi
